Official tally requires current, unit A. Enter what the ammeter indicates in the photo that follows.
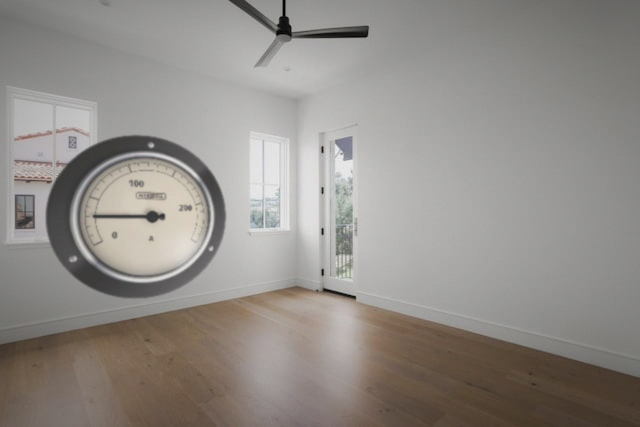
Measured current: 30 A
